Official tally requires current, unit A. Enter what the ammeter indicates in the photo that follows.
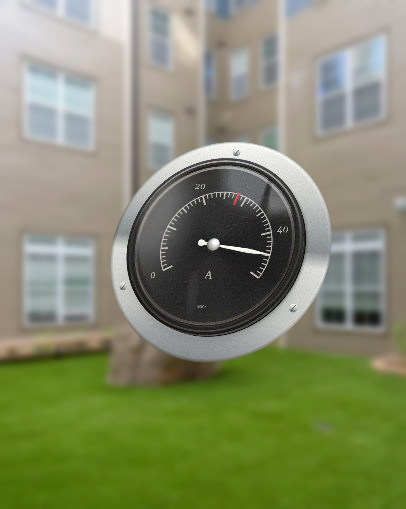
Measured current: 45 A
